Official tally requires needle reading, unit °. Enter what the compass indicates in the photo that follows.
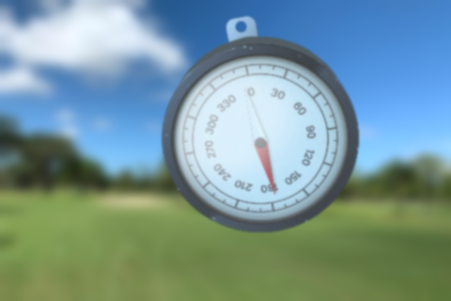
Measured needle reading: 175 °
